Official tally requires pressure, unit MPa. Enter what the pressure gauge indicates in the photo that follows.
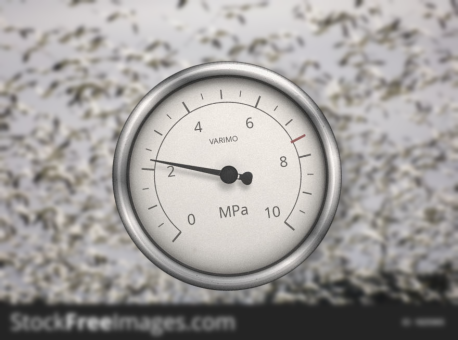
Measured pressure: 2.25 MPa
